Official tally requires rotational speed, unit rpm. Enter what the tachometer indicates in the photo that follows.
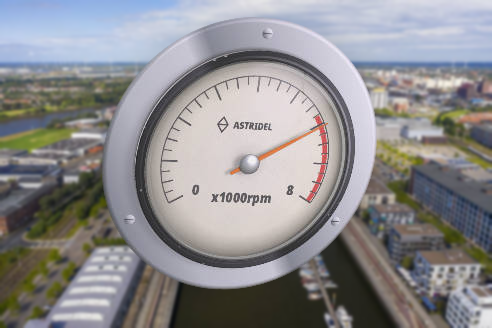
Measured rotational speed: 6000 rpm
